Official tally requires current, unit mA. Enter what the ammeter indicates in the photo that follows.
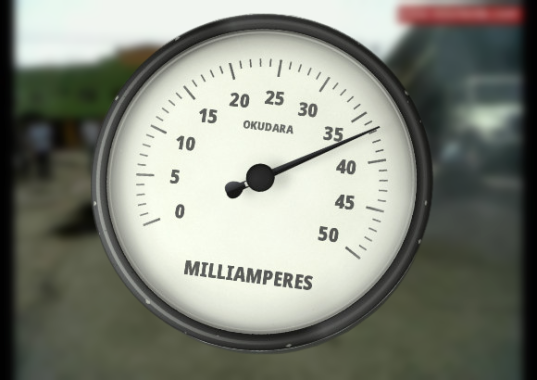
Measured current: 37 mA
